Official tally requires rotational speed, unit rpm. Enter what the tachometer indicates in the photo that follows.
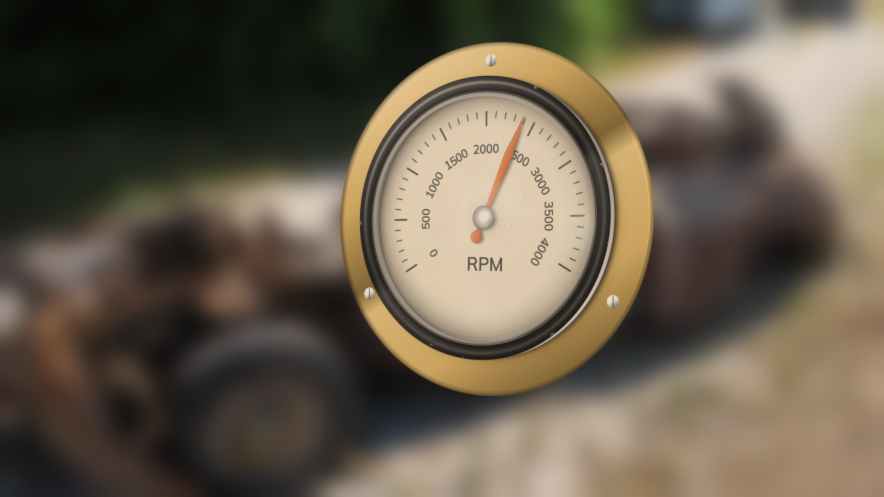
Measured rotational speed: 2400 rpm
